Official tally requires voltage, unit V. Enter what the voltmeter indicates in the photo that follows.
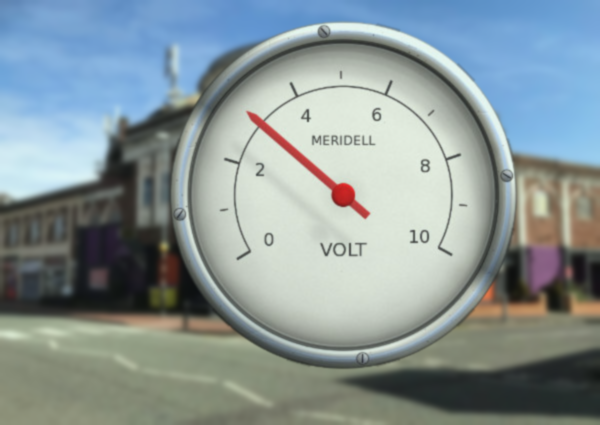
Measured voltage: 3 V
